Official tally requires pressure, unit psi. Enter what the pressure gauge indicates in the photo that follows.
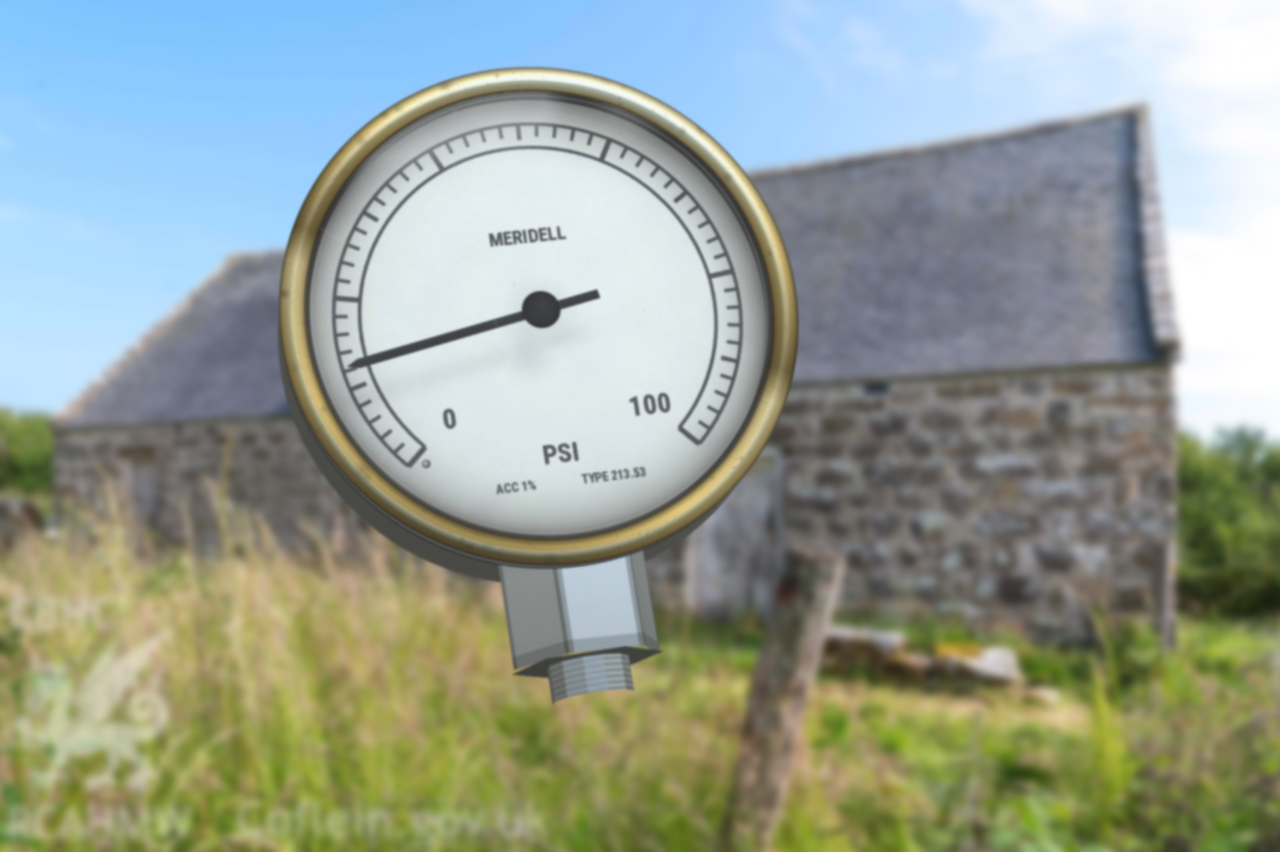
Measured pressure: 12 psi
